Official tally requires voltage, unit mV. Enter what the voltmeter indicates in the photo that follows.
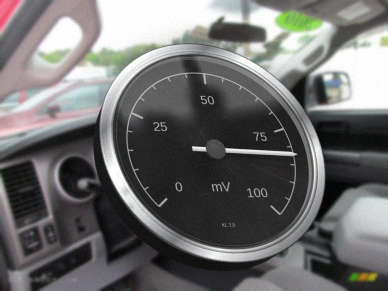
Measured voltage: 82.5 mV
